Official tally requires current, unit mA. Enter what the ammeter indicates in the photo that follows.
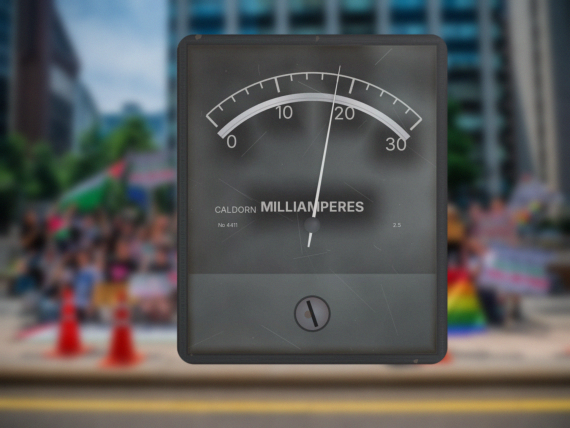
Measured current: 18 mA
